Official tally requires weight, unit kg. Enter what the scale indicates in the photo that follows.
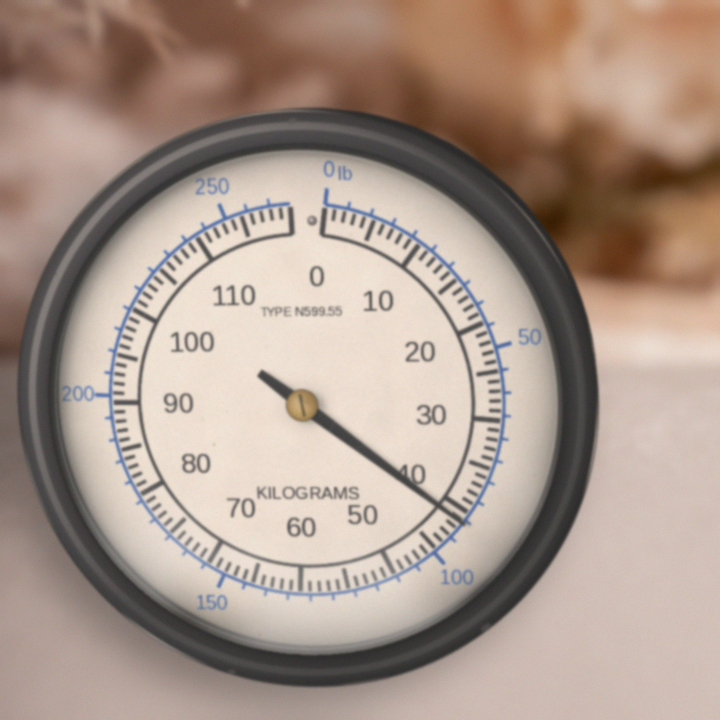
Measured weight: 41 kg
